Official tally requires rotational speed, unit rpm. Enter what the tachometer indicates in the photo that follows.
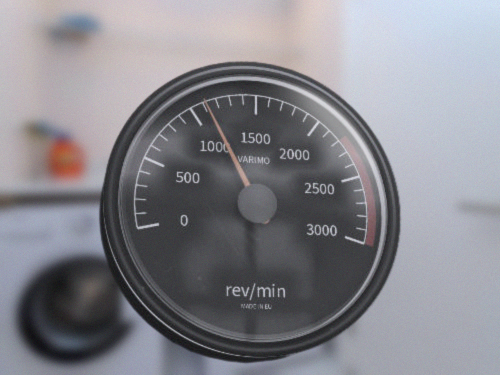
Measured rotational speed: 1100 rpm
